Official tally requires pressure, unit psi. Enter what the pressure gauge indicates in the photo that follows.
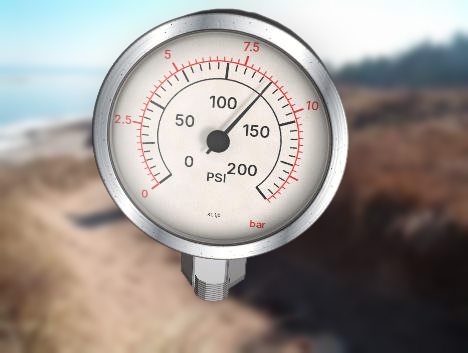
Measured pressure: 125 psi
